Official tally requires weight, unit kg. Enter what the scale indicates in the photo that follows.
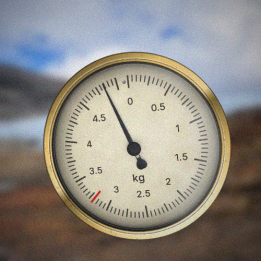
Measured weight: 4.85 kg
